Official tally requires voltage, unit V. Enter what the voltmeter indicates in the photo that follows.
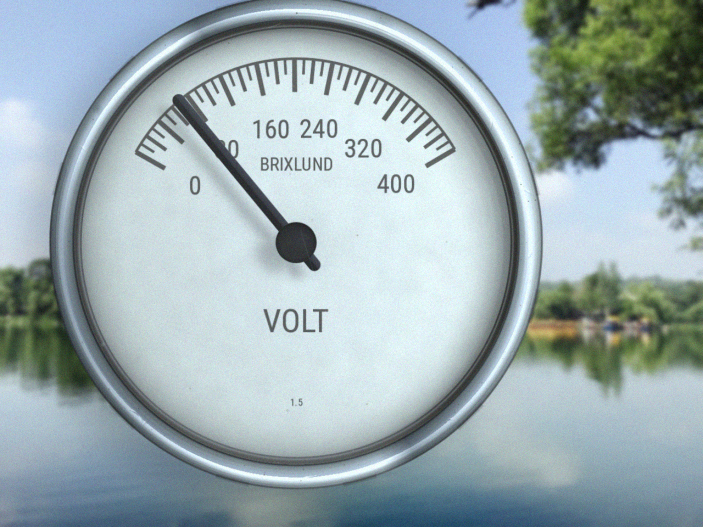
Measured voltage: 70 V
